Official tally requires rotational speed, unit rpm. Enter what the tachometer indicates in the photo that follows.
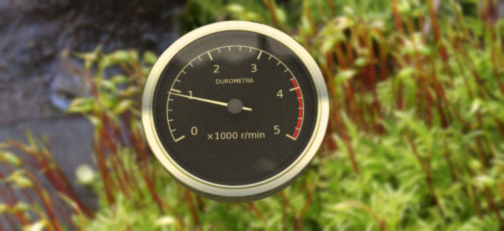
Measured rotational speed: 900 rpm
